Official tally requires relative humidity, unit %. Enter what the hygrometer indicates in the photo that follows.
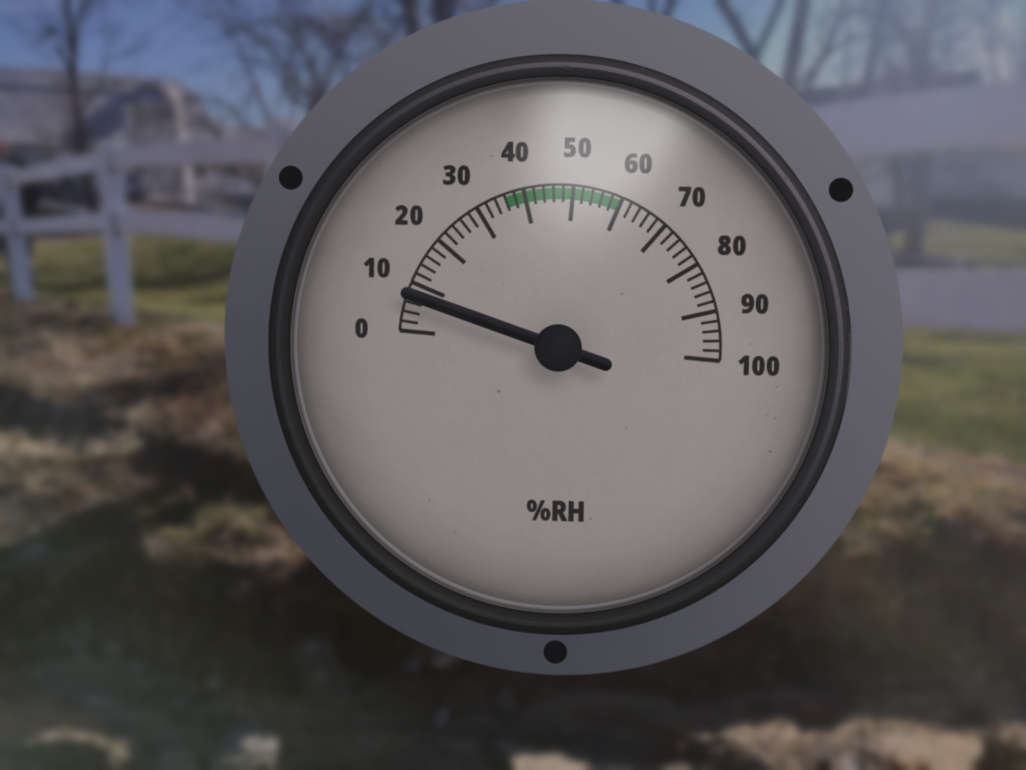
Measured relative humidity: 8 %
